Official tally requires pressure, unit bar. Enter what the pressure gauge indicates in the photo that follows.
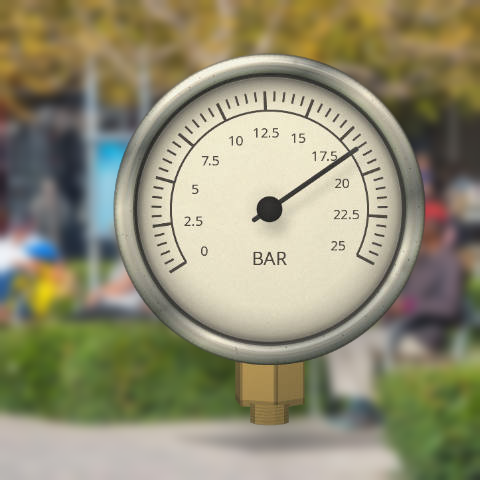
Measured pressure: 18.5 bar
